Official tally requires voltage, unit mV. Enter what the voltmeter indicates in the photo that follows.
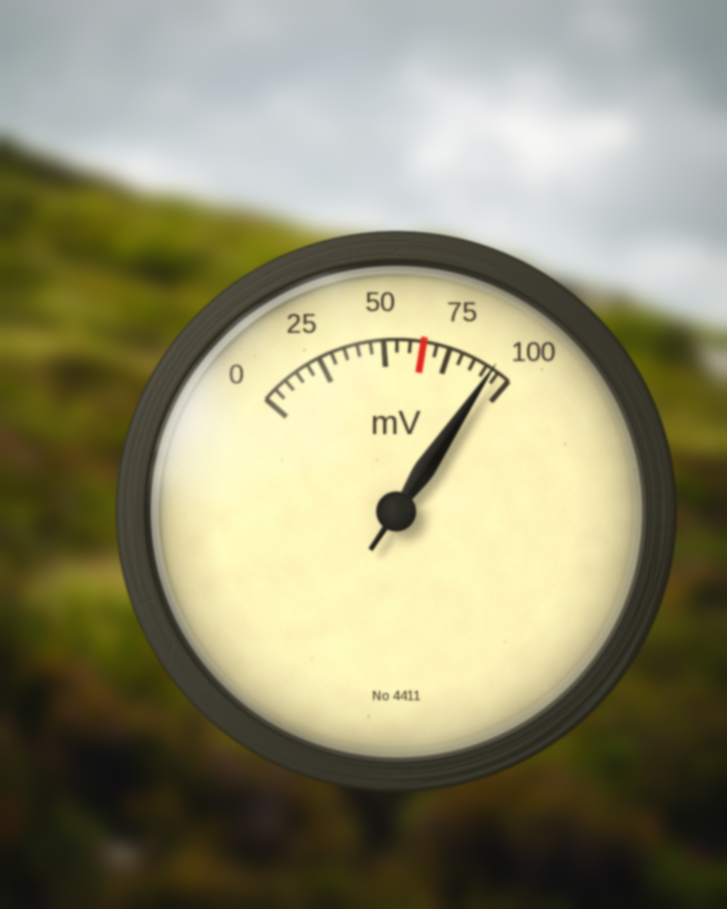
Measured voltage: 92.5 mV
